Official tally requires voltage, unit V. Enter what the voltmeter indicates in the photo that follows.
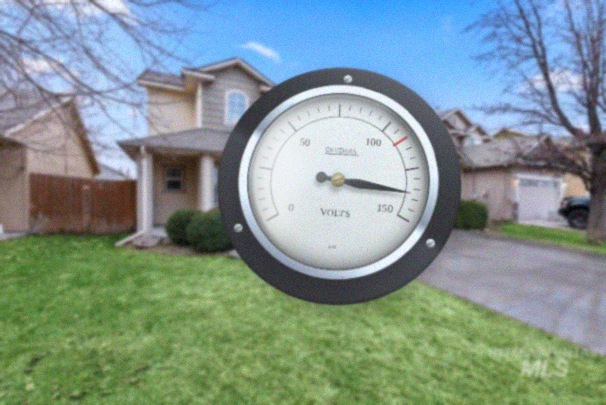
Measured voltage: 137.5 V
